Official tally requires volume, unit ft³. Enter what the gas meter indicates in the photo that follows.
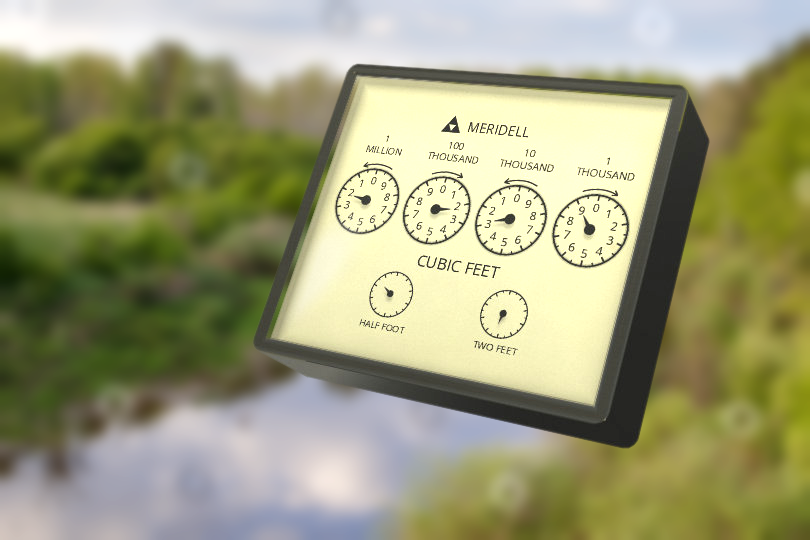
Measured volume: 222900 ft³
